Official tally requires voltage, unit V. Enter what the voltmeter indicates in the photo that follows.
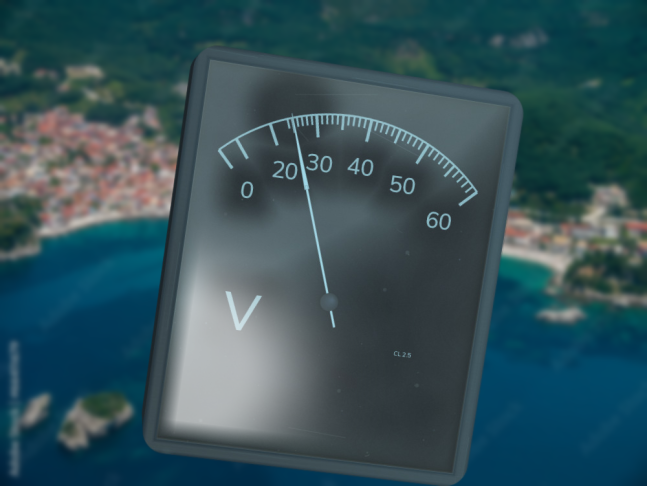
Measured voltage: 25 V
